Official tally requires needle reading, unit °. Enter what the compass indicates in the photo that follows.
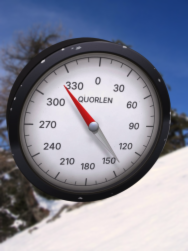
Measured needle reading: 320 °
